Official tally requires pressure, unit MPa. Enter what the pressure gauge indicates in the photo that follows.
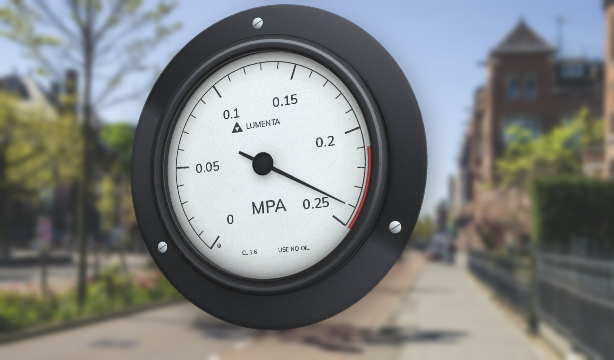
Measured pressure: 0.24 MPa
